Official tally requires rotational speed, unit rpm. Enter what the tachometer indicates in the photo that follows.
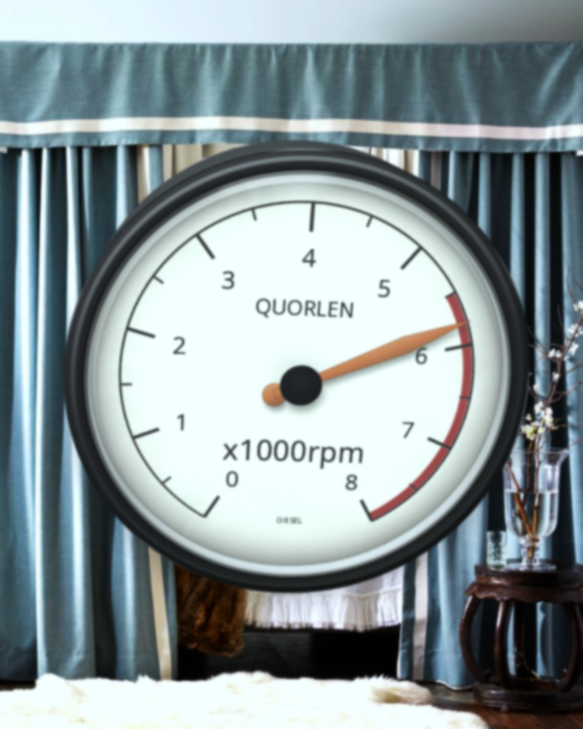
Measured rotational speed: 5750 rpm
